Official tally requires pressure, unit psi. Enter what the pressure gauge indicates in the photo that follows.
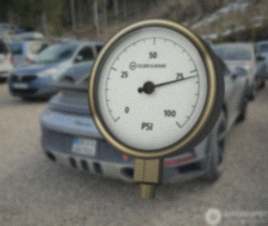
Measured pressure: 77.5 psi
